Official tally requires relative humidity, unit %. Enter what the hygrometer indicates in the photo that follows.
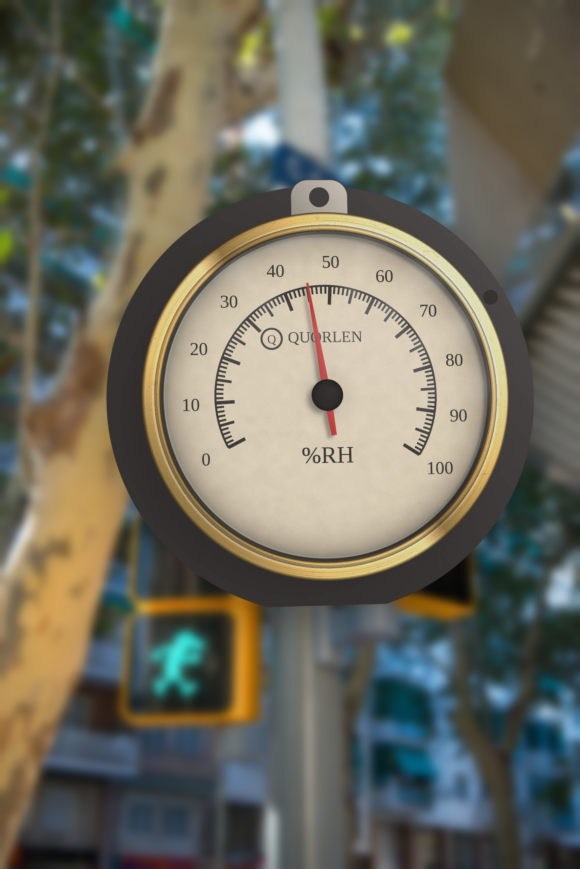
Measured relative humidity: 45 %
